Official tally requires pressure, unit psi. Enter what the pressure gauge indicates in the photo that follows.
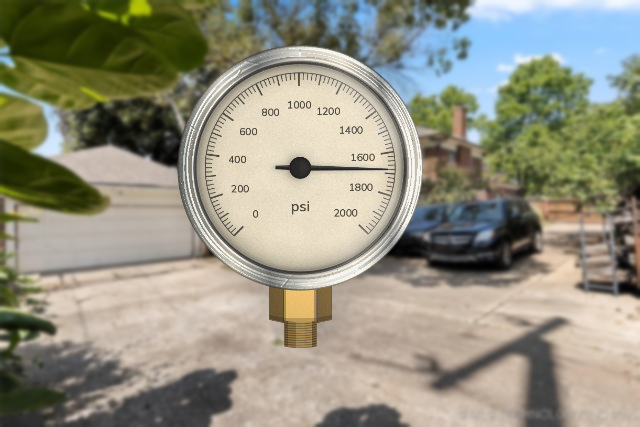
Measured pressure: 1680 psi
